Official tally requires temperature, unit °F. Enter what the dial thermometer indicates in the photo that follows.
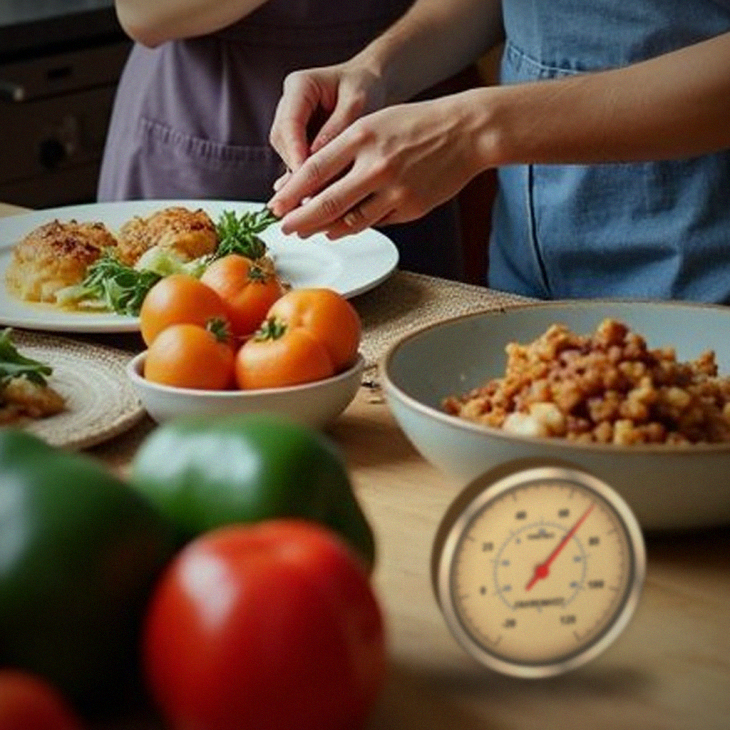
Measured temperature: 68 °F
